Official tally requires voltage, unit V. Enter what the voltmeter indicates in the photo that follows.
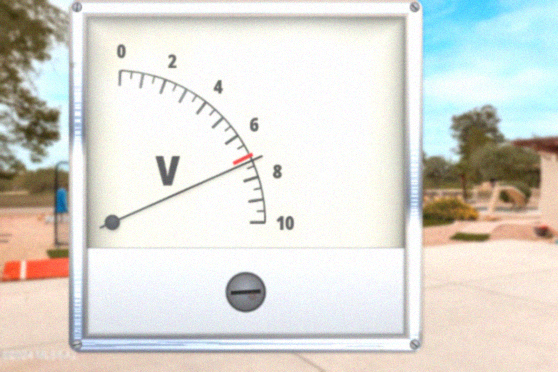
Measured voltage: 7.25 V
